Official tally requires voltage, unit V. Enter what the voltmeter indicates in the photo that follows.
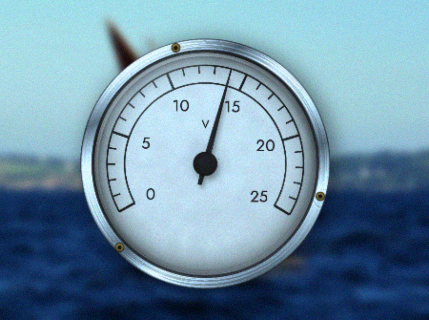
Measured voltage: 14 V
